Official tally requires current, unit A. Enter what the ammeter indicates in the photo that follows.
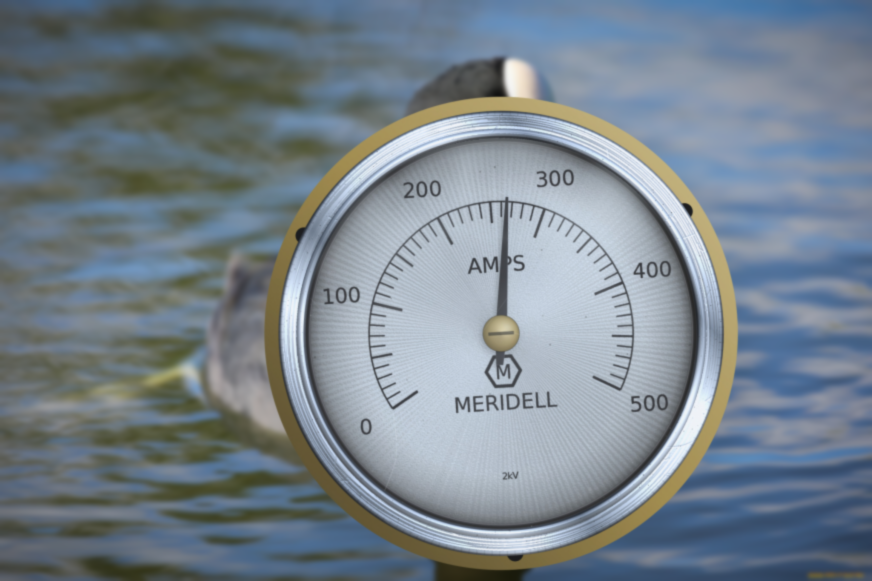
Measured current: 265 A
